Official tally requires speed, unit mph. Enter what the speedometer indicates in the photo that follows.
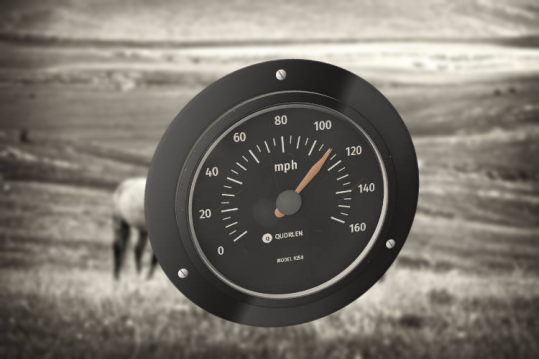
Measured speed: 110 mph
